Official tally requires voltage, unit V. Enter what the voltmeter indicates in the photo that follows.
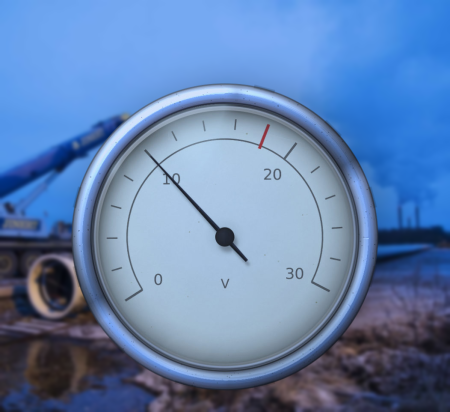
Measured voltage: 10 V
